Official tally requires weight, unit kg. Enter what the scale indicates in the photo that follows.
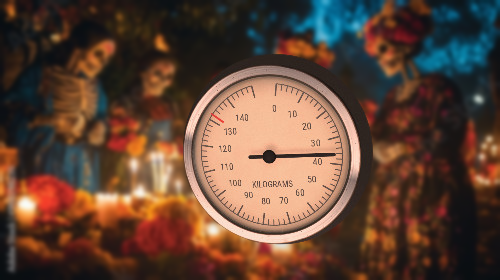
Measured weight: 36 kg
